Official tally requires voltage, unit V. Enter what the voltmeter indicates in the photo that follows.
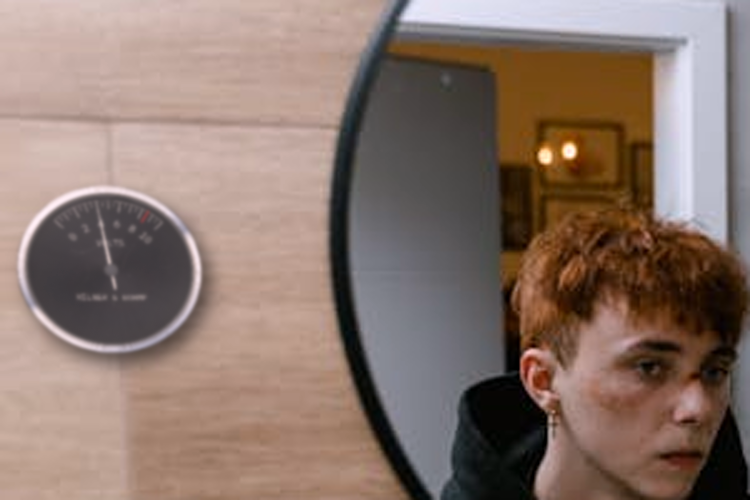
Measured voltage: 4 V
